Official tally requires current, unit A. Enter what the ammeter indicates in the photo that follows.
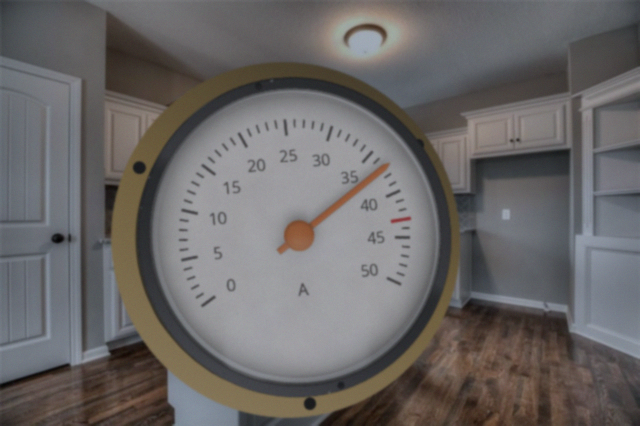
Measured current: 37 A
